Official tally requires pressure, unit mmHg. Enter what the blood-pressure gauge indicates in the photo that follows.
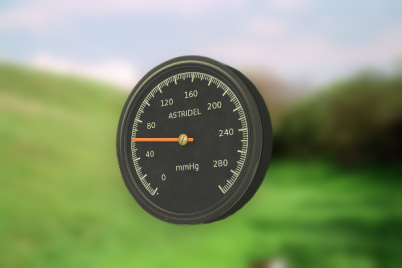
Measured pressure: 60 mmHg
